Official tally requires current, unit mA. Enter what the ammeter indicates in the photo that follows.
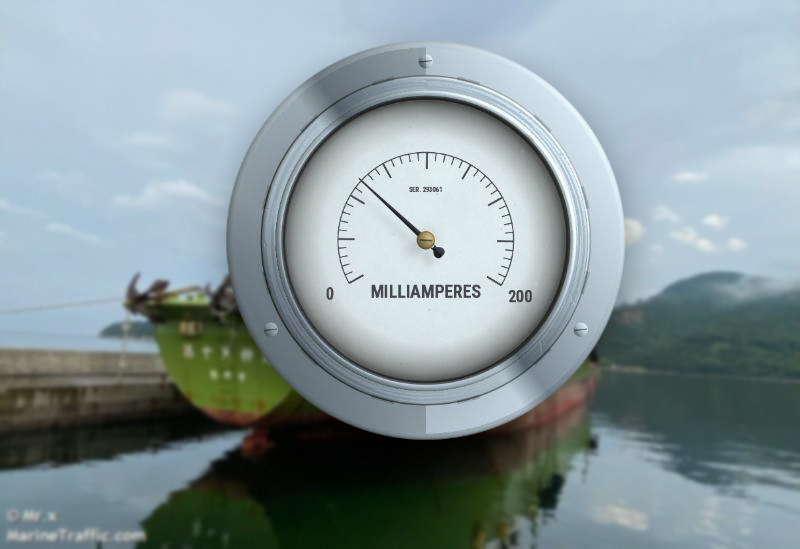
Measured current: 60 mA
